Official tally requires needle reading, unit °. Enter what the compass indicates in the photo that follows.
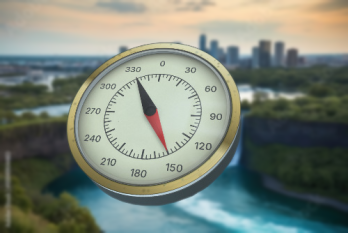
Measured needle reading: 150 °
